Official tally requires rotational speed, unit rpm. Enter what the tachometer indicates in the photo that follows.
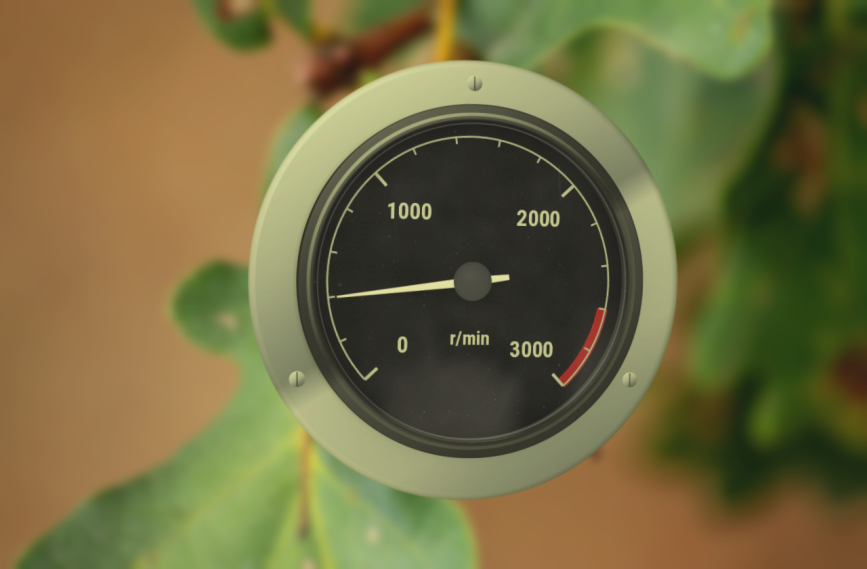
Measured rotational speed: 400 rpm
